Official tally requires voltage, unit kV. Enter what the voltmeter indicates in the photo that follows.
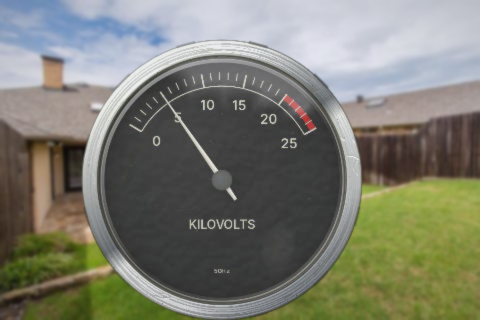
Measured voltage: 5 kV
